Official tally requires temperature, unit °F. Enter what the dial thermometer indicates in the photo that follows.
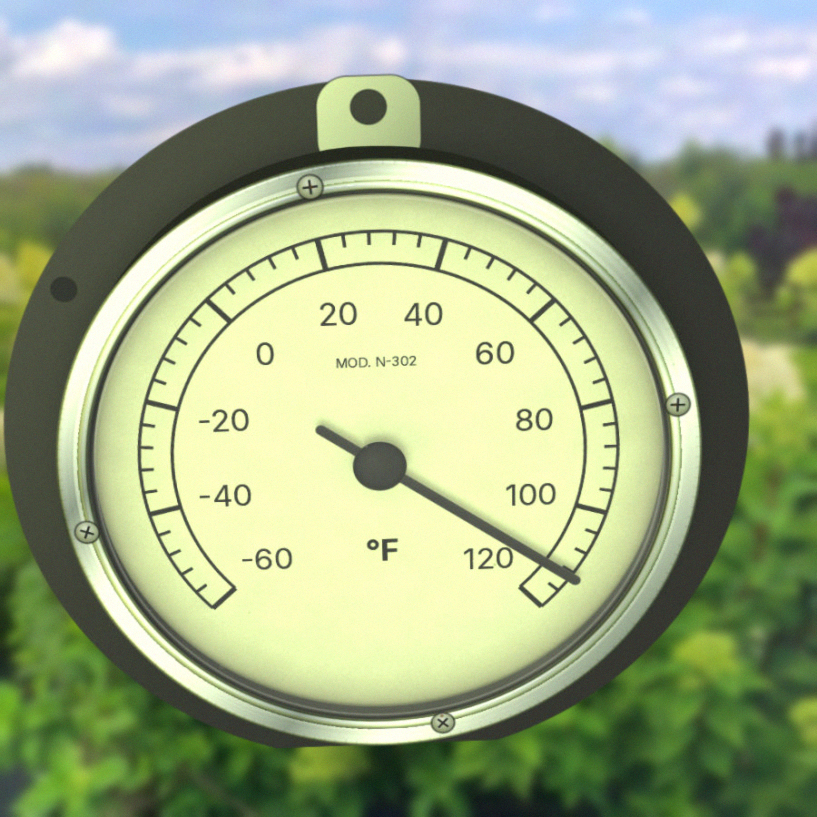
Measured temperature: 112 °F
